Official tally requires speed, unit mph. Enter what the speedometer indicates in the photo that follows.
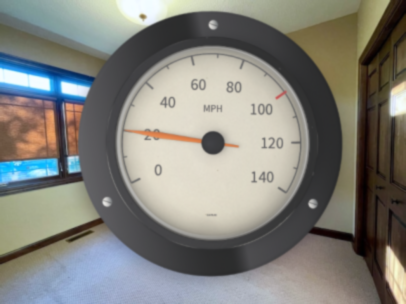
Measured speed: 20 mph
